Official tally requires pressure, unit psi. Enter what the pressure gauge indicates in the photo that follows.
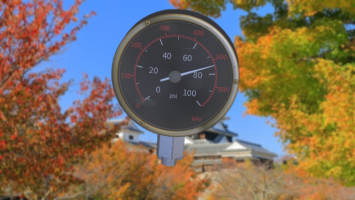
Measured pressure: 75 psi
